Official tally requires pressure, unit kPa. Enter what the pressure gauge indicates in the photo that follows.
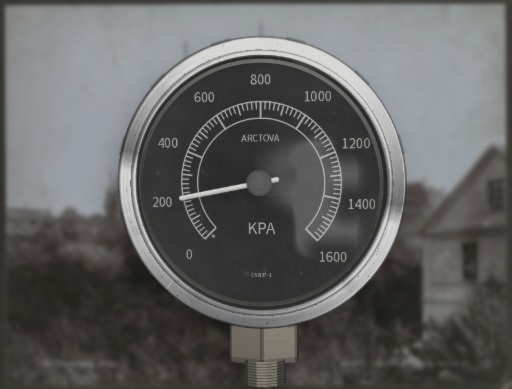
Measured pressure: 200 kPa
